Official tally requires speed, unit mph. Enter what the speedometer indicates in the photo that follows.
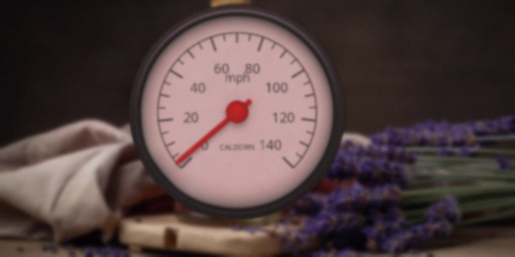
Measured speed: 2.5 mph
